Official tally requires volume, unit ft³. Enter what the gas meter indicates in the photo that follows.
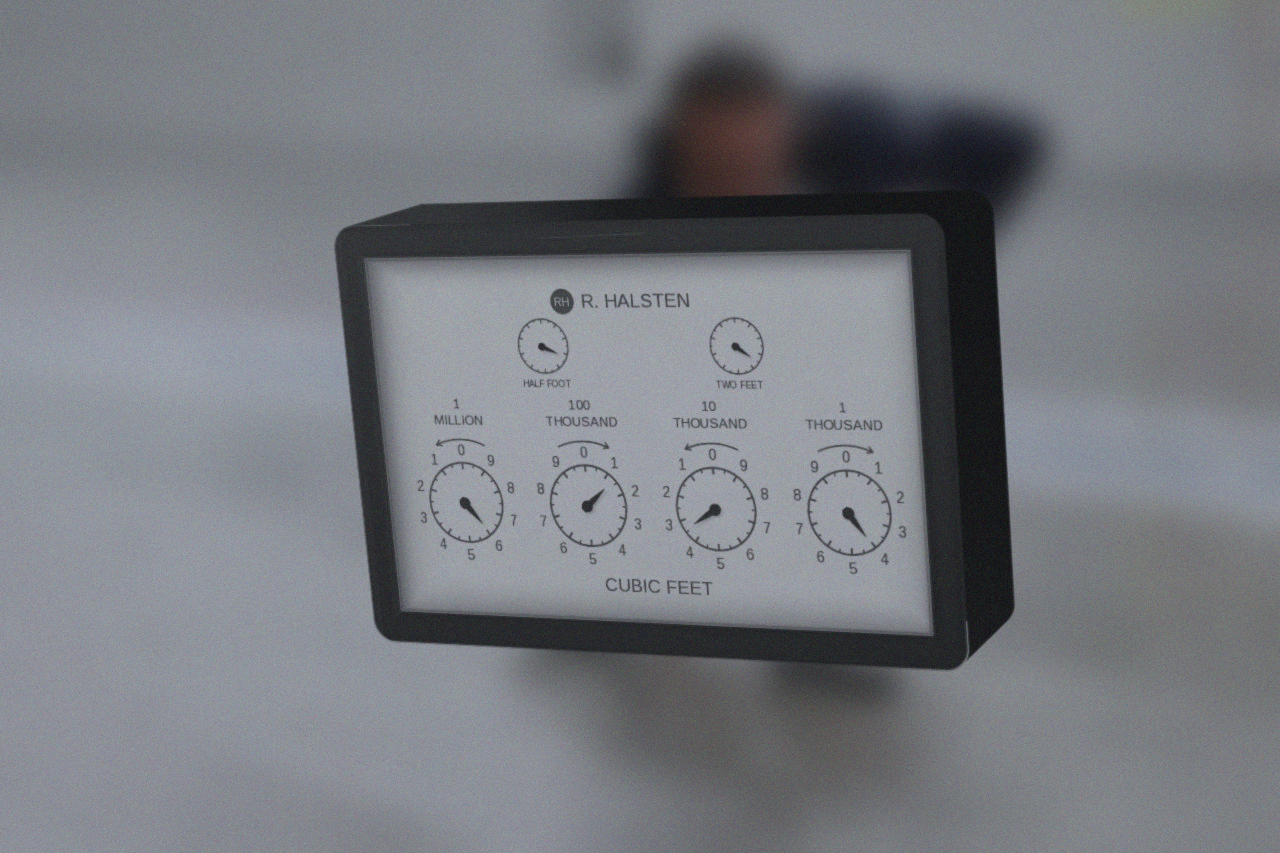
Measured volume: 613400 ft³
